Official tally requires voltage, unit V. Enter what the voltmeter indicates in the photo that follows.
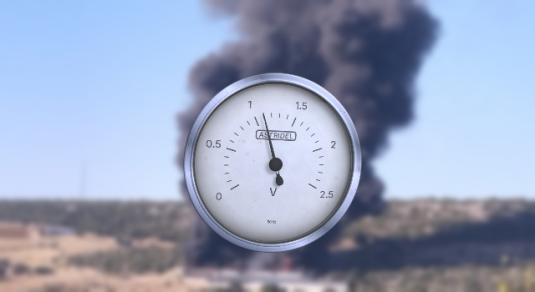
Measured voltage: 1.1 V
